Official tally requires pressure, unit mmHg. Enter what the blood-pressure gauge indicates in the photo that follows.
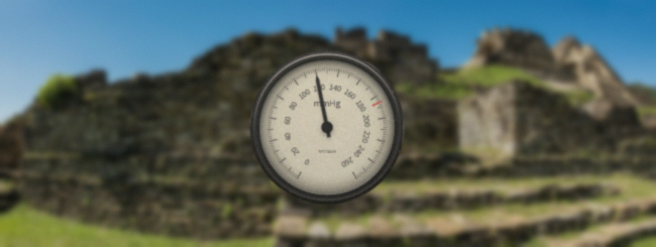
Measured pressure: 120 mmHg
